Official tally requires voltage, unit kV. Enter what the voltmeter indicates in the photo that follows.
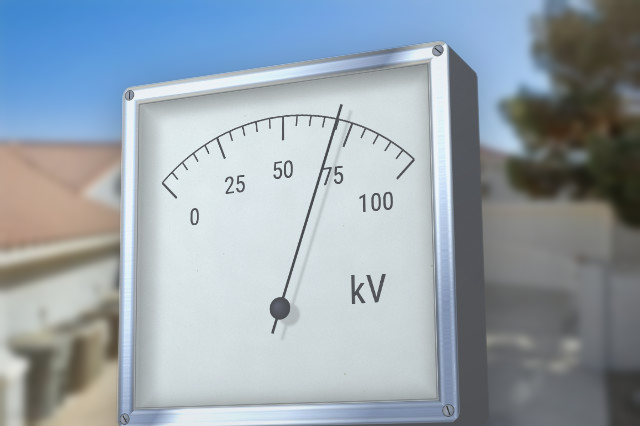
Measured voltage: 70 kV
